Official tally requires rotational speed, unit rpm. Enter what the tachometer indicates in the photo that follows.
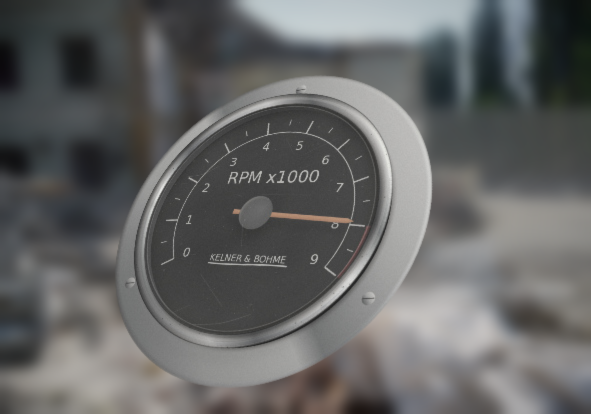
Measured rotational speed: 8000 rpm
